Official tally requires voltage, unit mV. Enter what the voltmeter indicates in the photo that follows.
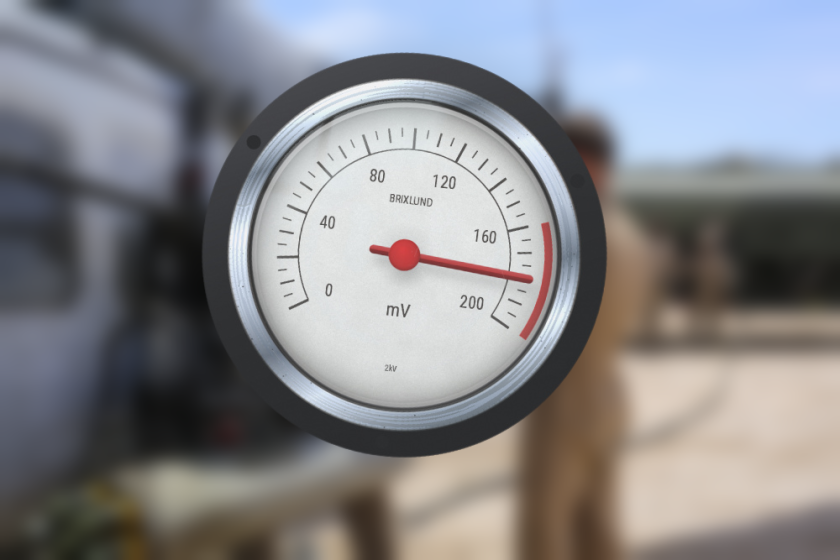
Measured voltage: 180 mV
